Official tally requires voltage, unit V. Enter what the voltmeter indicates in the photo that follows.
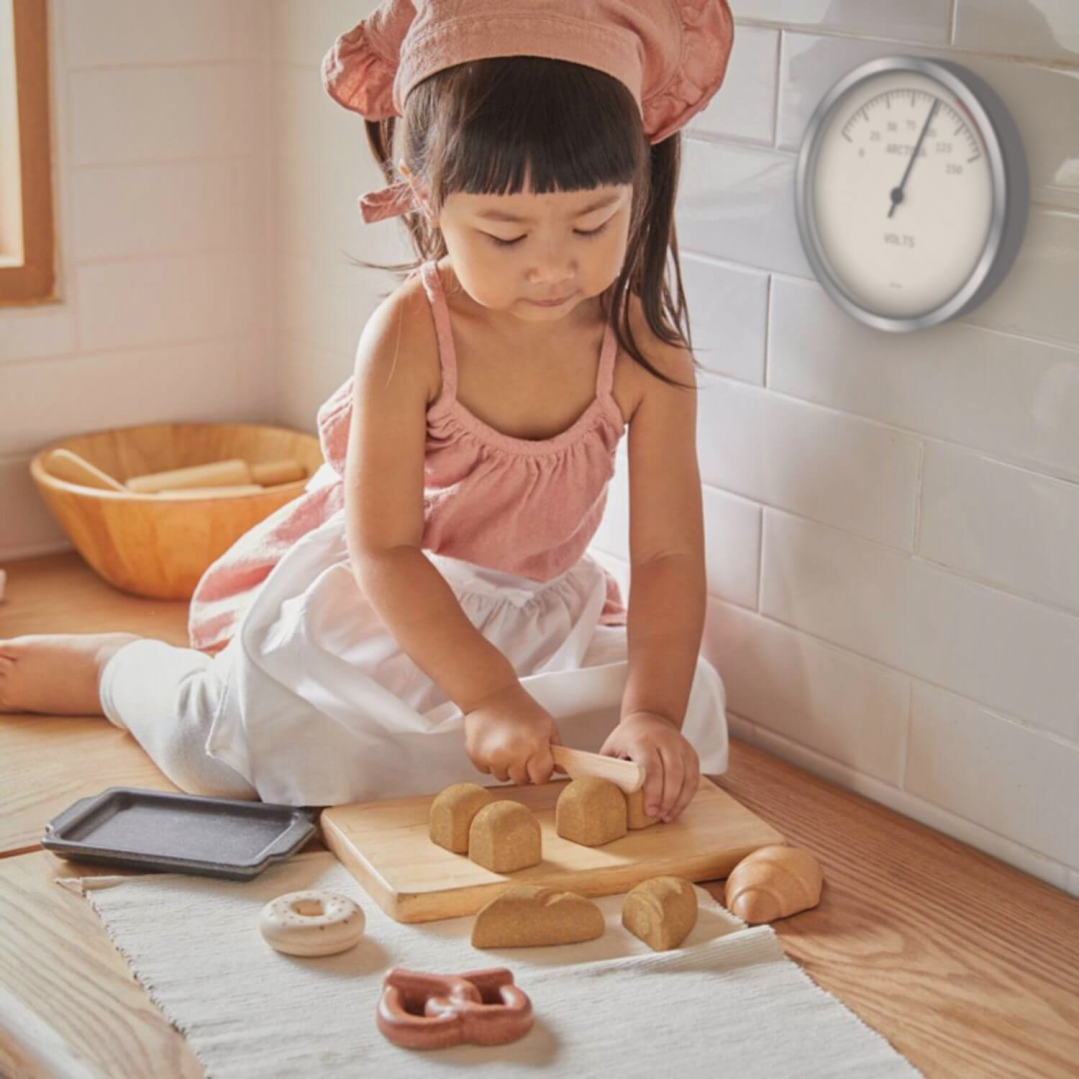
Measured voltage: 100 V
